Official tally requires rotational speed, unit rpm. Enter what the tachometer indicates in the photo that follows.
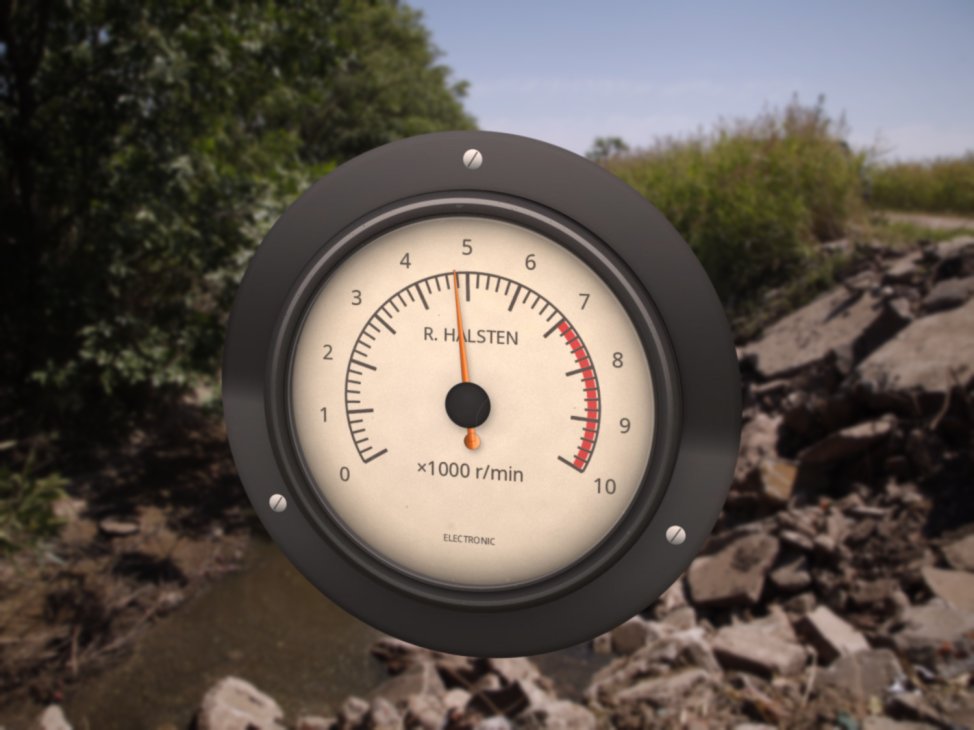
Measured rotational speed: 4800 rpm
